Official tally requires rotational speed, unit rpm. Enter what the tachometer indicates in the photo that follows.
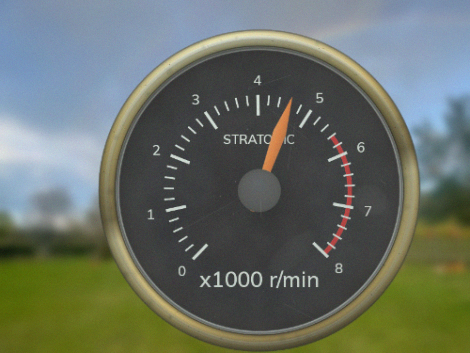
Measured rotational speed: 4600 rpm
